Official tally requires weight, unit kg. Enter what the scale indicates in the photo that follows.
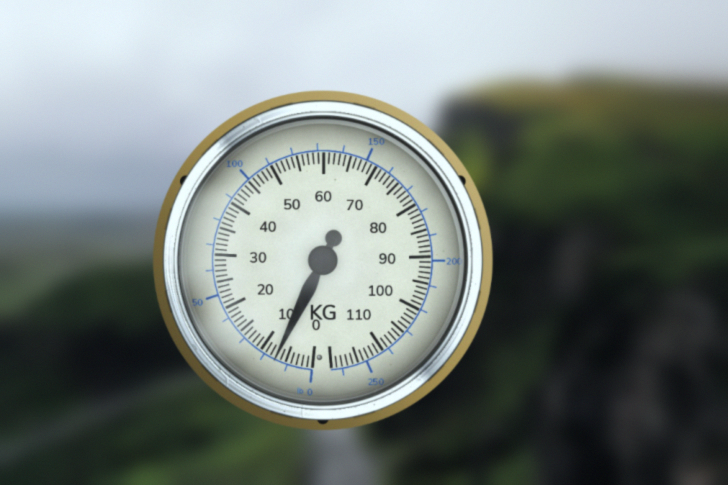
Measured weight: 7 kg
